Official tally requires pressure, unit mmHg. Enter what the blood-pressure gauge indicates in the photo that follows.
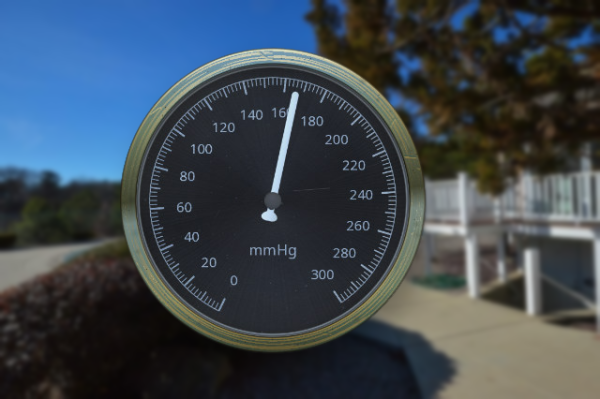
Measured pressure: 166 mmHg
